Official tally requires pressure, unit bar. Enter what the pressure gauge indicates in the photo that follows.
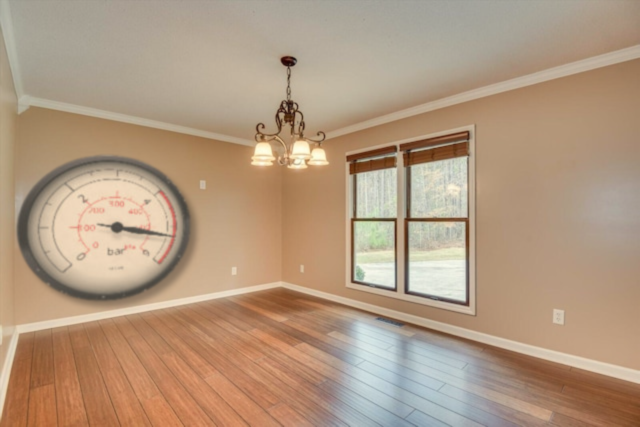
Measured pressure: 5.25 bar
